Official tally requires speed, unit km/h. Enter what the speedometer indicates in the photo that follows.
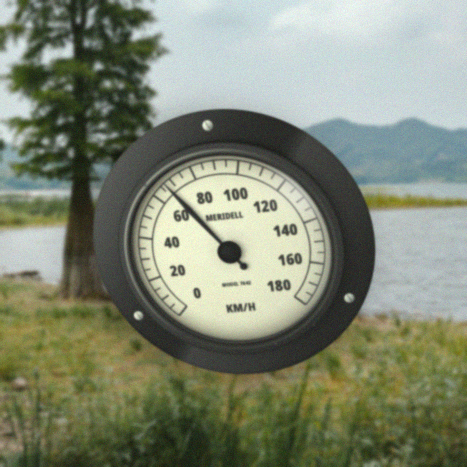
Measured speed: 67.5 km/h
